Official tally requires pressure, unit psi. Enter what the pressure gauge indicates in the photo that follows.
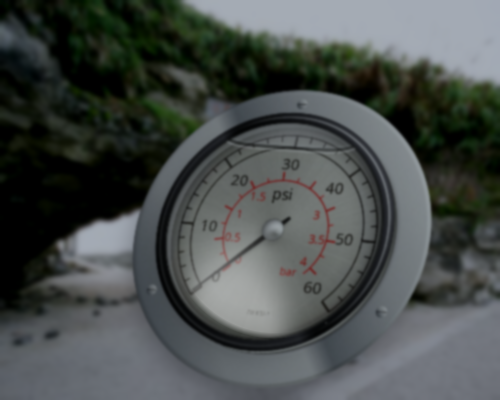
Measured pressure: 0 psi
